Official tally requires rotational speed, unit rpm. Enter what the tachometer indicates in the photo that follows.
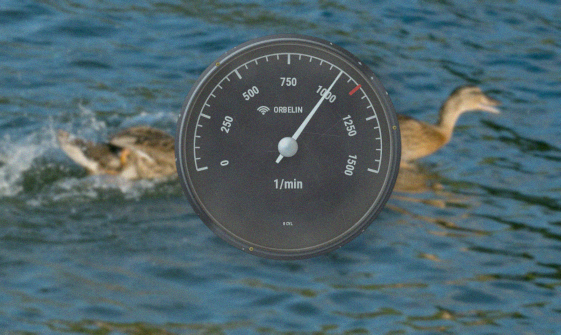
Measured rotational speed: 1000 rpm
